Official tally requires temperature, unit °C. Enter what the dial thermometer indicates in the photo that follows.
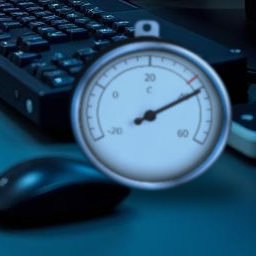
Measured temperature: 40 °C
